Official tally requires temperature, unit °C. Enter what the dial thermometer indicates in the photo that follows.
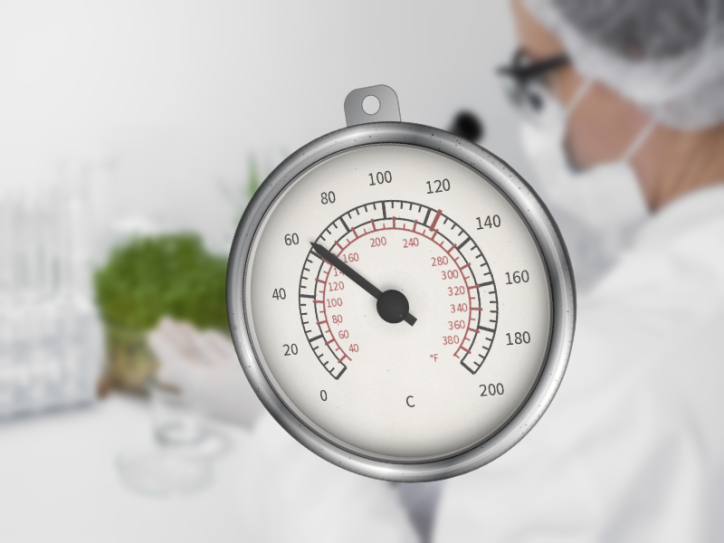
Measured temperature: 64 °C
